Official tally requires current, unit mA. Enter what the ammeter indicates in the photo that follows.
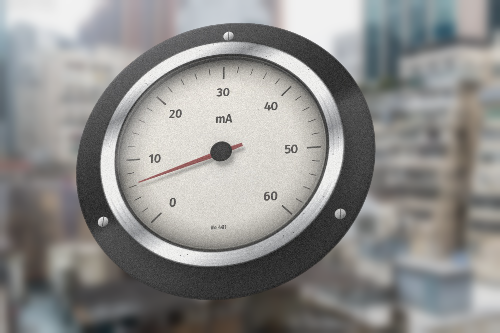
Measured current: 6 mA
